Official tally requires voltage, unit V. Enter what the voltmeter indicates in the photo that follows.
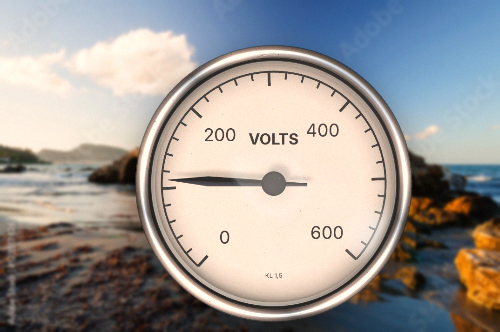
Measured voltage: 110 V
